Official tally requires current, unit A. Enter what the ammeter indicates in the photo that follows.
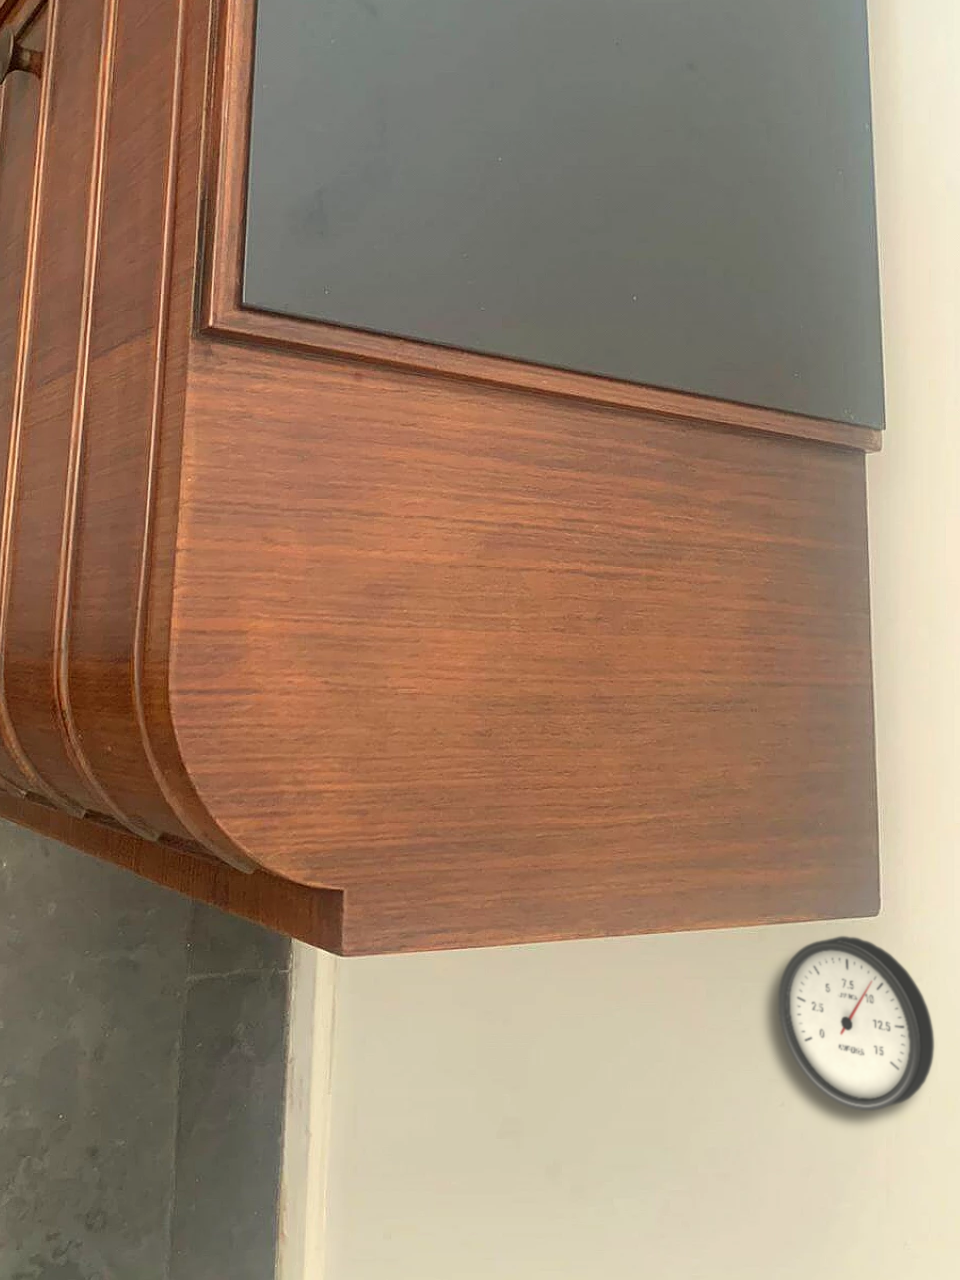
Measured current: 9.5 A
